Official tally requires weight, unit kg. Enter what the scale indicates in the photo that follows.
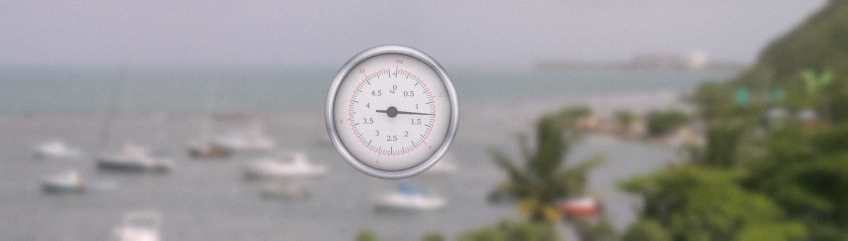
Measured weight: 1.25 kg
